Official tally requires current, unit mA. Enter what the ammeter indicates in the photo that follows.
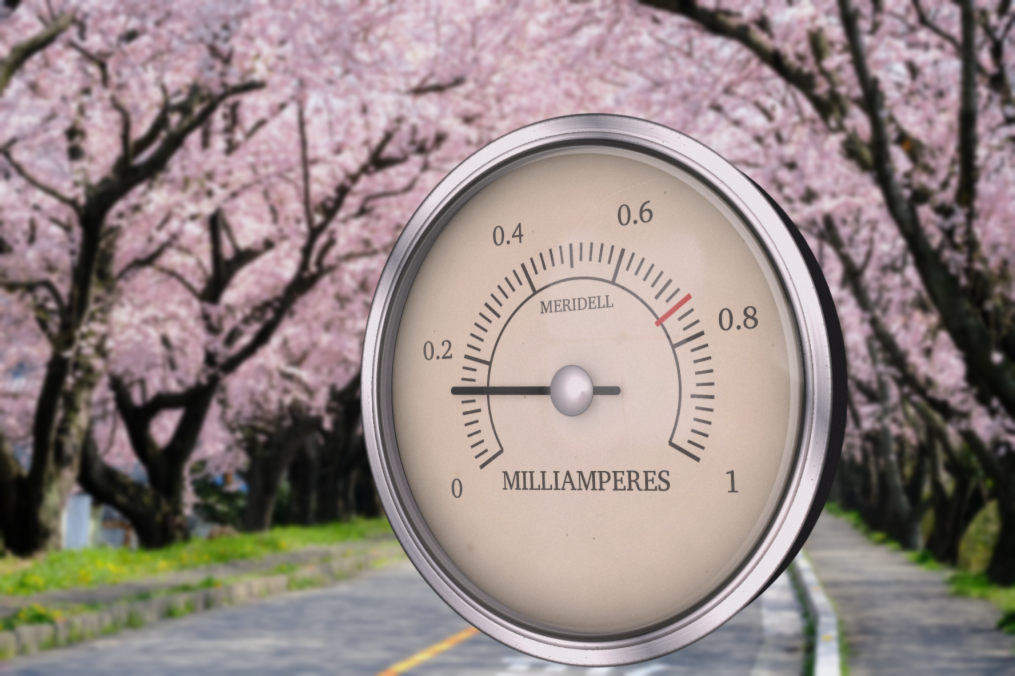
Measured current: 0.14 mA
